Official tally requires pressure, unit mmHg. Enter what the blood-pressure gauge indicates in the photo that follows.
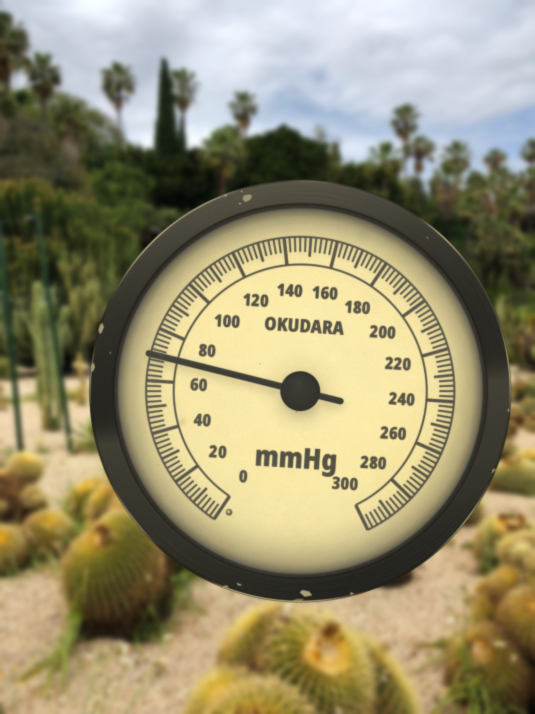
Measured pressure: 70 mmHg
